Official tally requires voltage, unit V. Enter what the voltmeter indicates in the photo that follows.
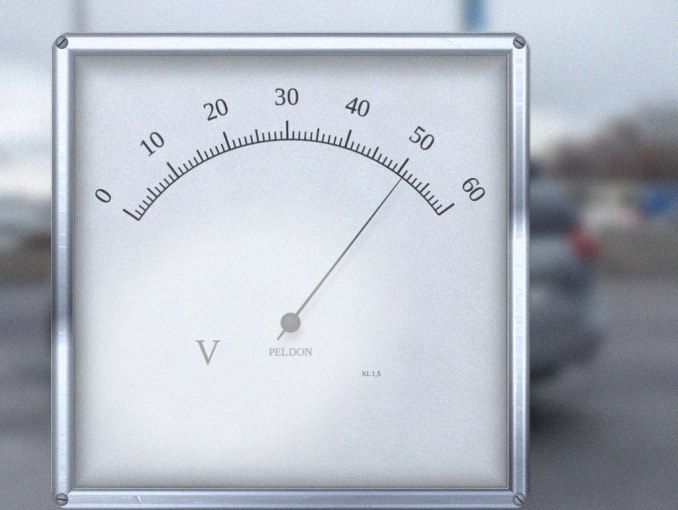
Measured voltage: 51 V
